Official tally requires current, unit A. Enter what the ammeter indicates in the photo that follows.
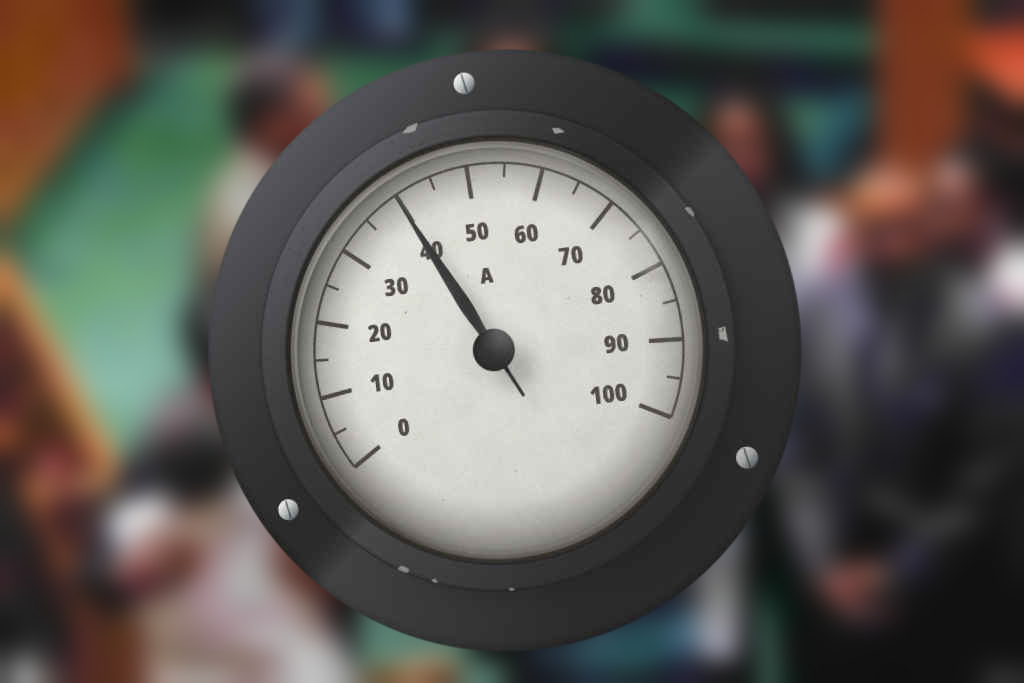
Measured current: 40 A
